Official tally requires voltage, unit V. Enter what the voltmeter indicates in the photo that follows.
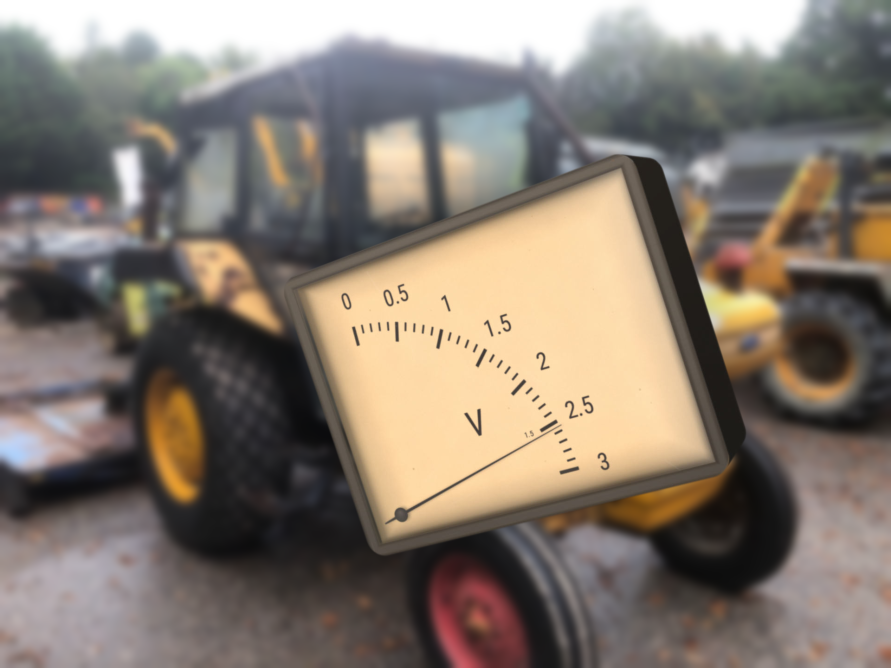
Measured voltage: 2.55 V
